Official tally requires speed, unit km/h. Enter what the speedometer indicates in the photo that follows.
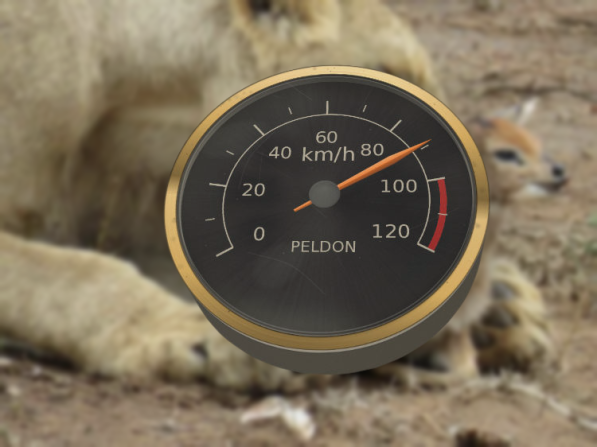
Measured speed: 90 km/h
